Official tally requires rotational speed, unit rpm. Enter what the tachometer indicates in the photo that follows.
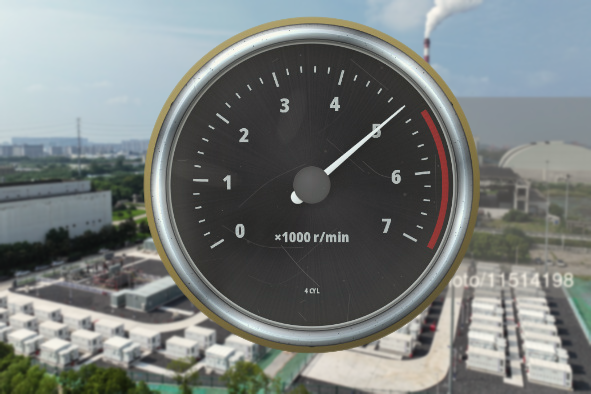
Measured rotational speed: 5000 rpm
